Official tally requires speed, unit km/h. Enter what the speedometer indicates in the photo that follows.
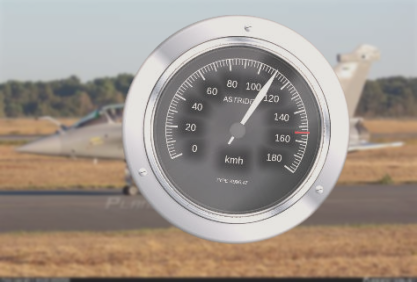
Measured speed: 110 km/h
